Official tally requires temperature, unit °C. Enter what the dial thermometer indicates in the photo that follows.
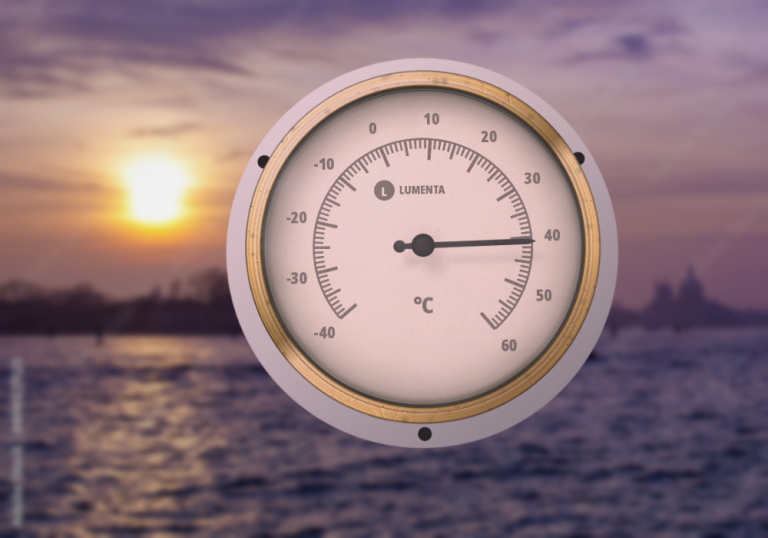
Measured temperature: 41 °C
